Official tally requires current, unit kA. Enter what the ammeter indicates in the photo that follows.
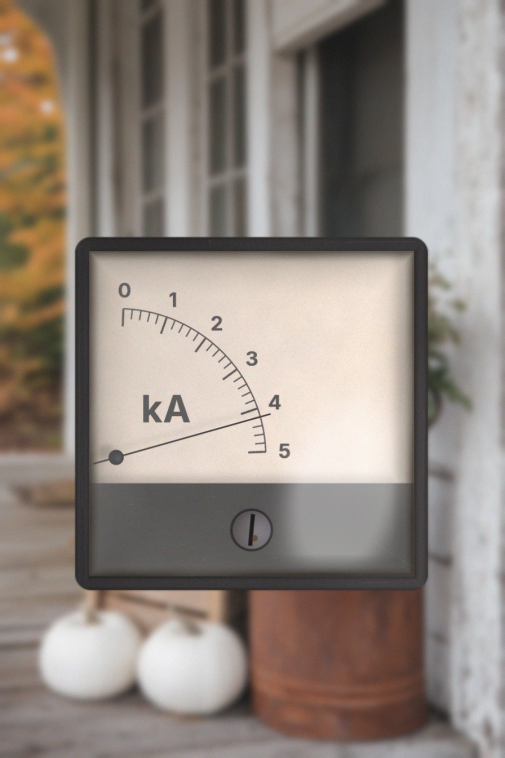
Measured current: 4.2 kA
